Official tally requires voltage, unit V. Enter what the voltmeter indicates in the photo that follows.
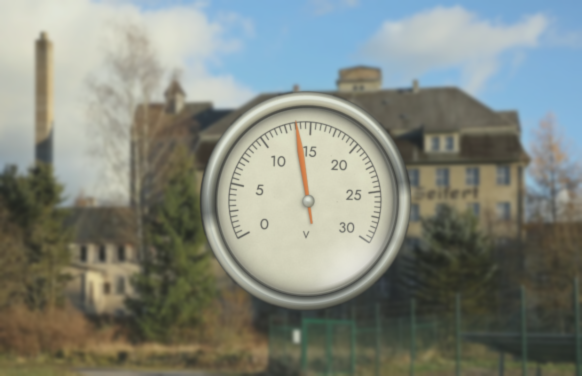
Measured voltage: 13.5 V
